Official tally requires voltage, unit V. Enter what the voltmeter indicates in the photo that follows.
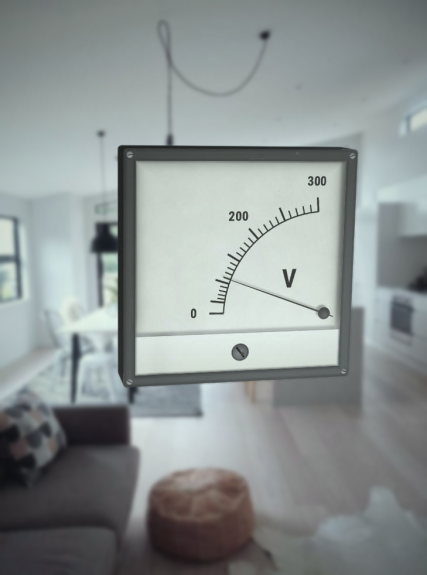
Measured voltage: 110 V
